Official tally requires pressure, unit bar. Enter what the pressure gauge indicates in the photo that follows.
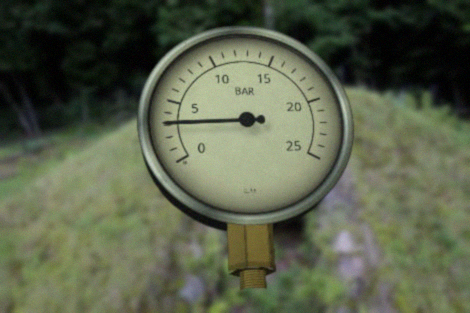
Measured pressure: 3 bar
